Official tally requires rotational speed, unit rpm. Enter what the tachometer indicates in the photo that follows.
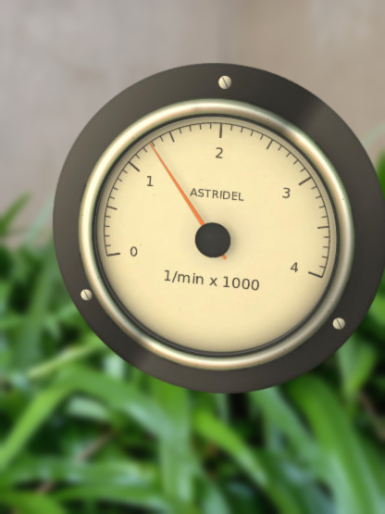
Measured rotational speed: 1300 rpm
